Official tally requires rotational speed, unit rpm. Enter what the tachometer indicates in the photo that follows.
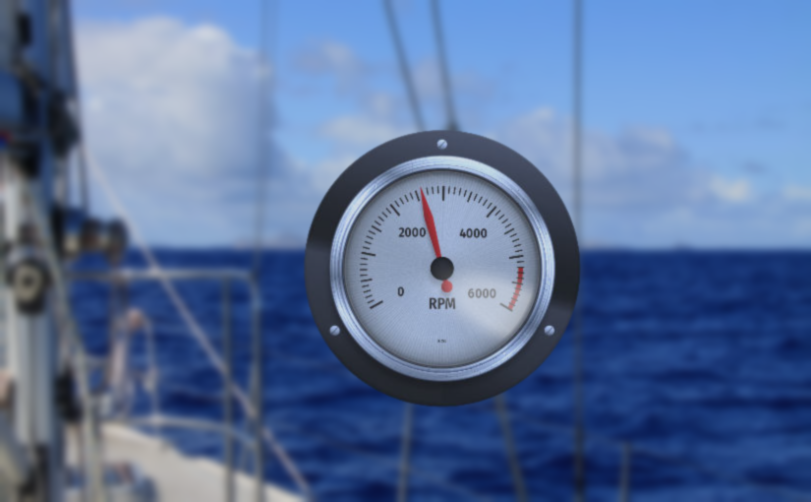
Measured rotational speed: 2600 rpm
